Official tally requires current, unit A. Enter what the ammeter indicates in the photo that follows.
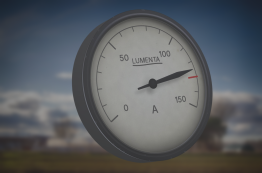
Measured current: 125 A
